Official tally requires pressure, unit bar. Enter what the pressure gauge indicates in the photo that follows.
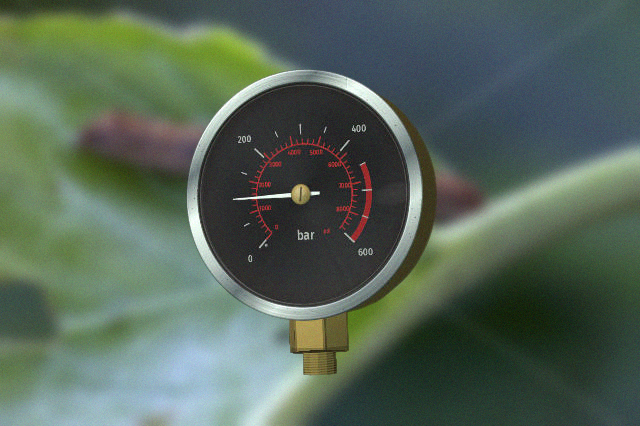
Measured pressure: 100 bar
